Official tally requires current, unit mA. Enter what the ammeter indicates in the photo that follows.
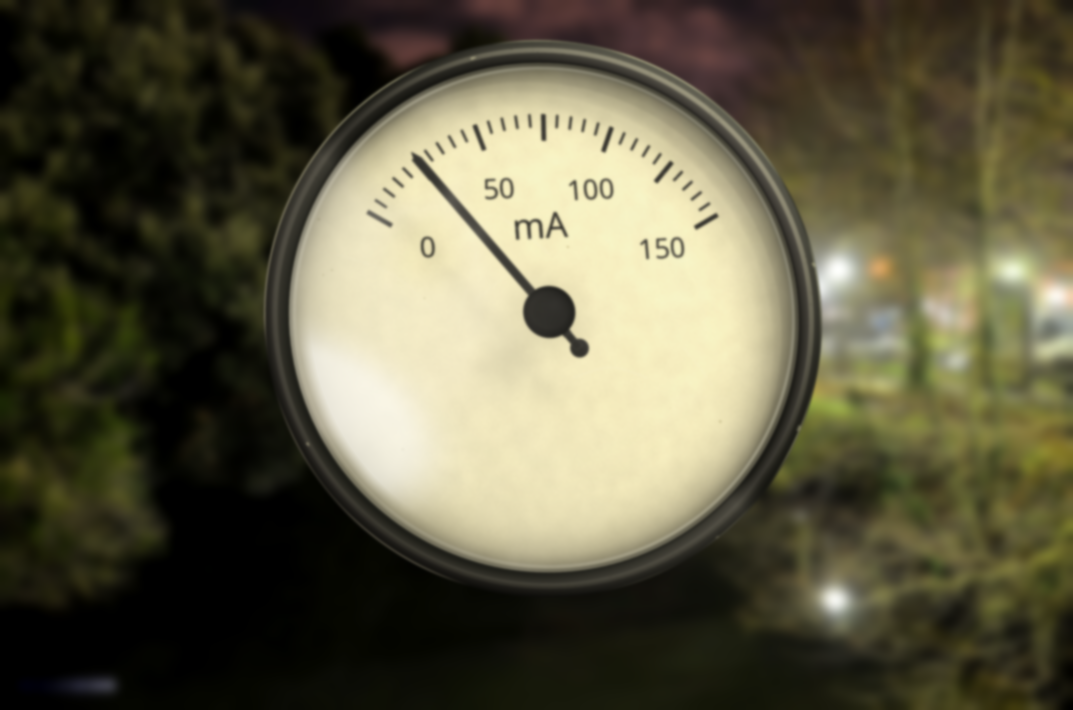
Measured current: 25 mA
